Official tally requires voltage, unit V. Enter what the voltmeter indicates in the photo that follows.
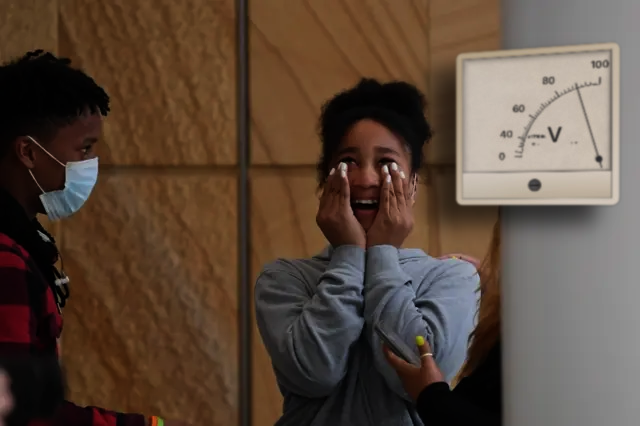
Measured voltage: 90 V
